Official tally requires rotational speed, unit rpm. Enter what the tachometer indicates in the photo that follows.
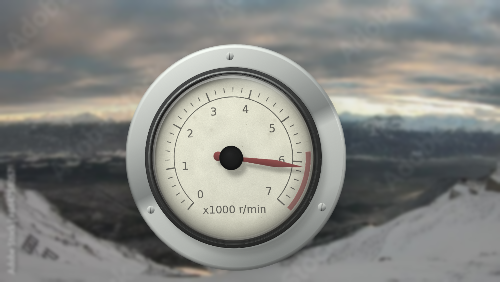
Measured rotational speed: 6100 rpm
